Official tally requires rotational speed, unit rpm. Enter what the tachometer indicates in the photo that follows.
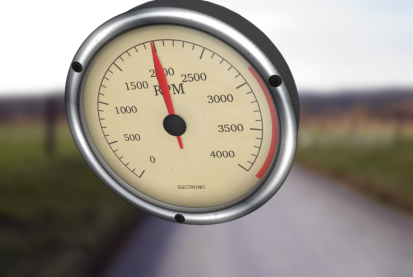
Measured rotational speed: 2000 rpm
